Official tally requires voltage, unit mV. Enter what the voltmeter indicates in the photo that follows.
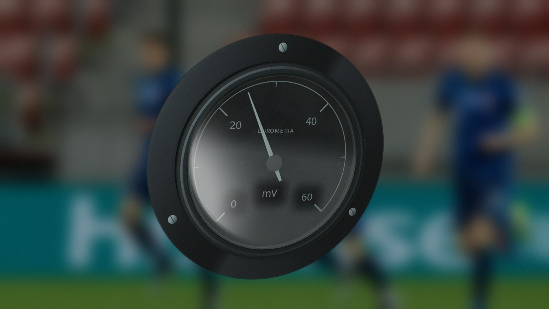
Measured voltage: 25 mV
